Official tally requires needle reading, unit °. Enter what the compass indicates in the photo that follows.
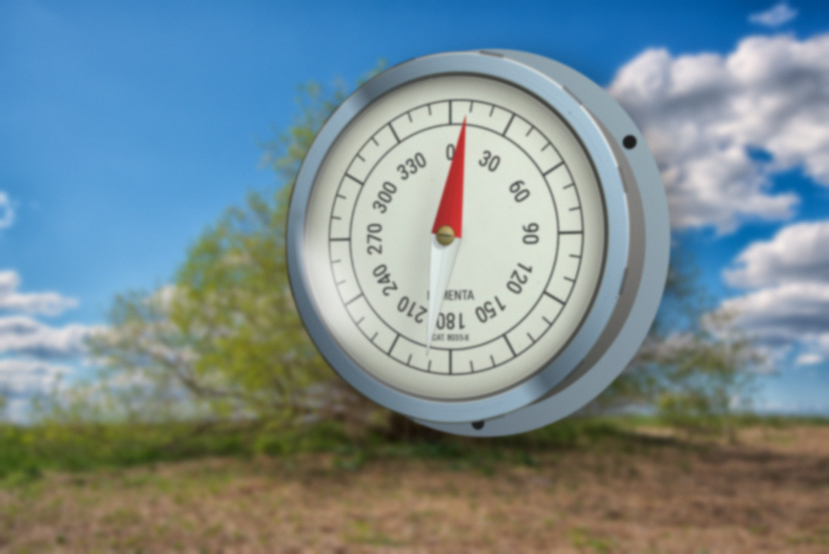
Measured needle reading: 10 °
